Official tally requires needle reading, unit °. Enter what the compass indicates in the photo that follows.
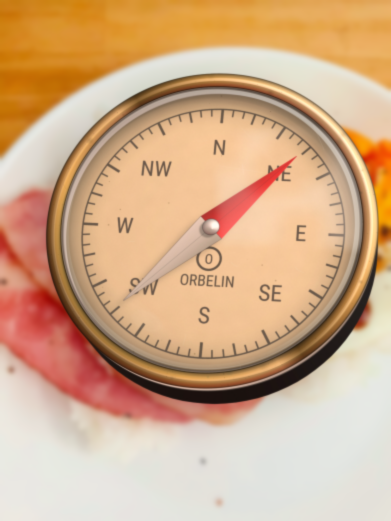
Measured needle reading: 45 °
